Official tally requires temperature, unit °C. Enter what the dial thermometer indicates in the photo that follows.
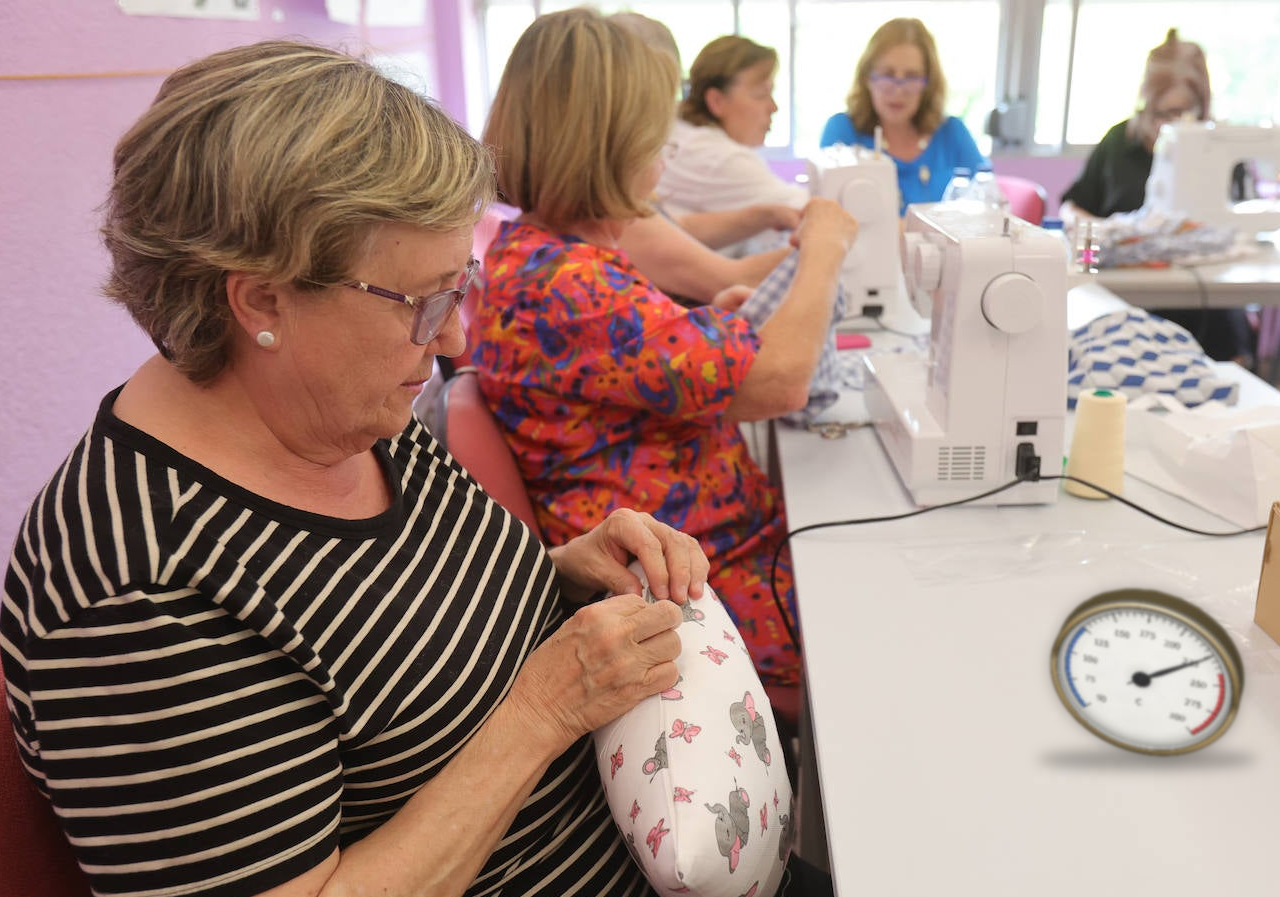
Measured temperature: 225 °C
